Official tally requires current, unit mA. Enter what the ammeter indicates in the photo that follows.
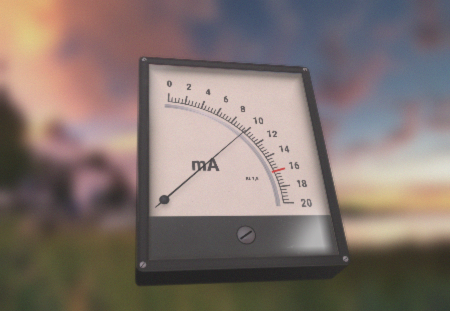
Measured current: 10 mA
